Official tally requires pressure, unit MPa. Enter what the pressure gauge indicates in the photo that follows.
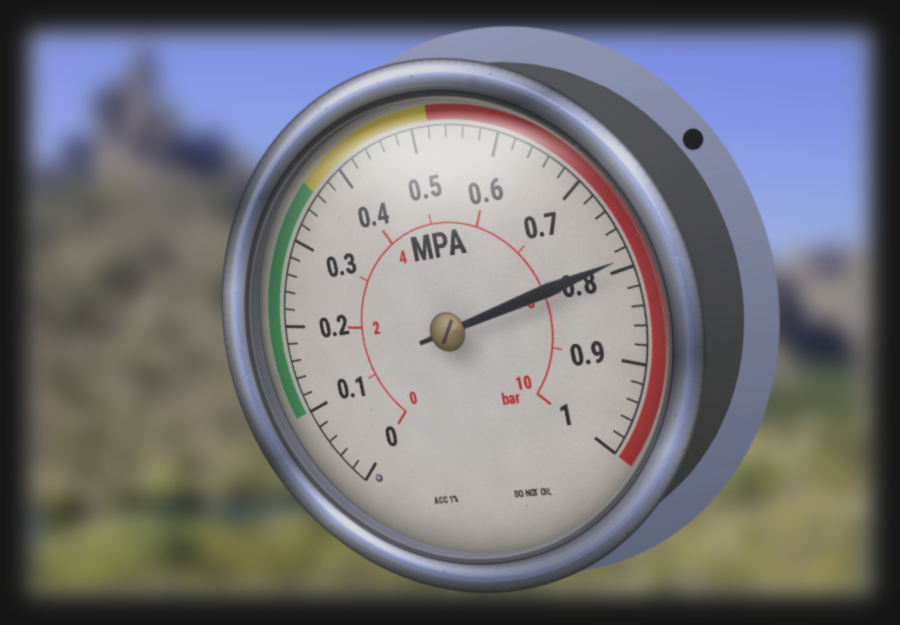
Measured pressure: 0.79 MPa
